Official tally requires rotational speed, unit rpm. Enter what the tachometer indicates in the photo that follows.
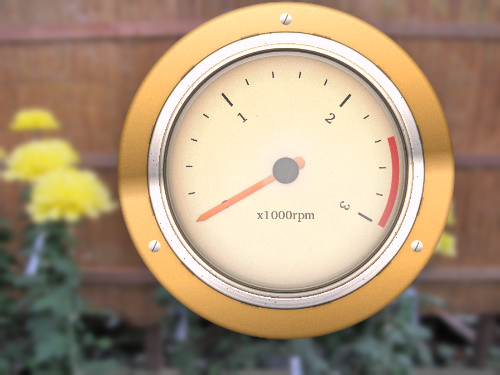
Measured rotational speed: 0 rpm
